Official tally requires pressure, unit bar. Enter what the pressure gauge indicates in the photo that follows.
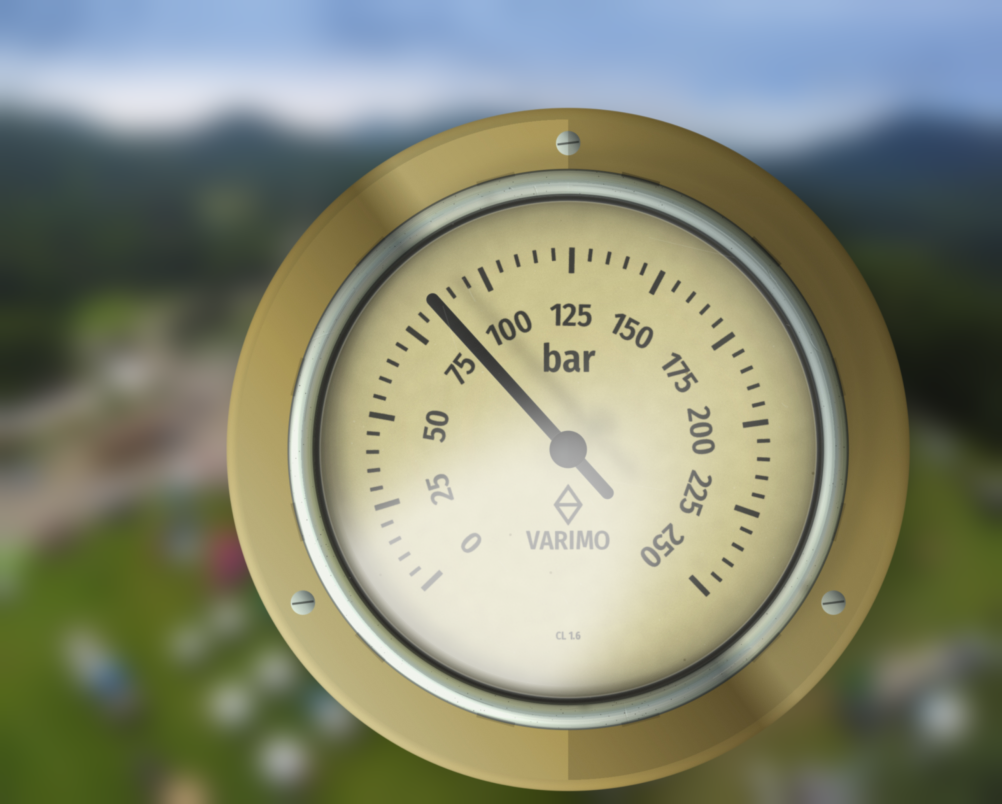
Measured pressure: 85 bar
